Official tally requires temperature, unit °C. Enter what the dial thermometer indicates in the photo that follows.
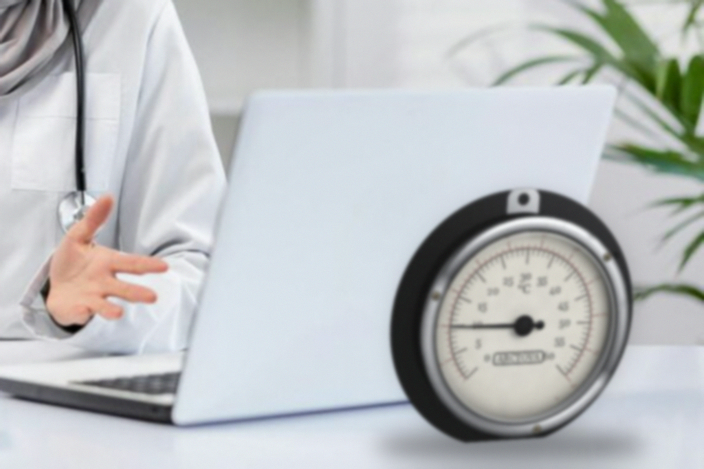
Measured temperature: 10 °C
